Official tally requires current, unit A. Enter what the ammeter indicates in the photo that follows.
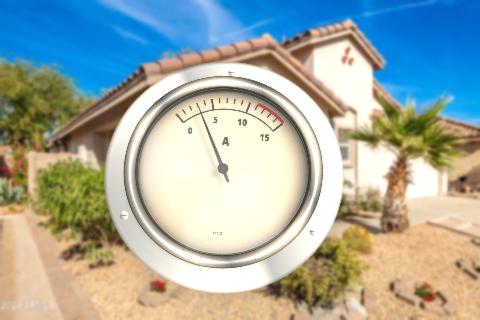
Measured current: 3 A
